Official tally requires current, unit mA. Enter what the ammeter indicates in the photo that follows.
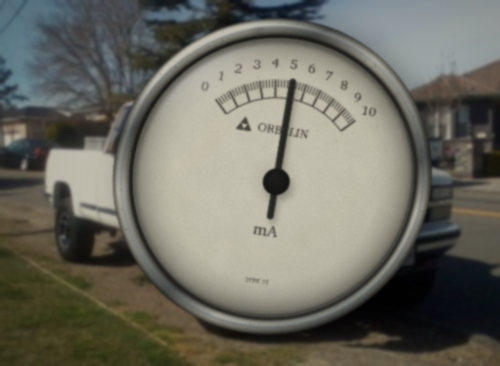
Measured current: 5 mA
